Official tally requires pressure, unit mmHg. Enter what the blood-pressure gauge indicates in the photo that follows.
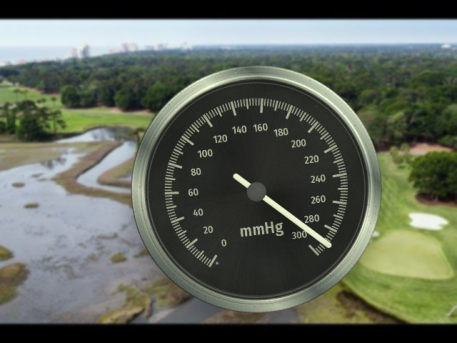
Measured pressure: 290 mmHg
